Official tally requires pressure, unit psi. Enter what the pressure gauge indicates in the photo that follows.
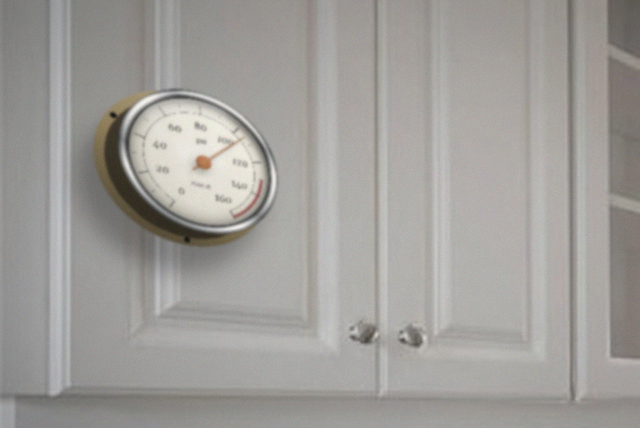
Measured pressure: 105 psi
